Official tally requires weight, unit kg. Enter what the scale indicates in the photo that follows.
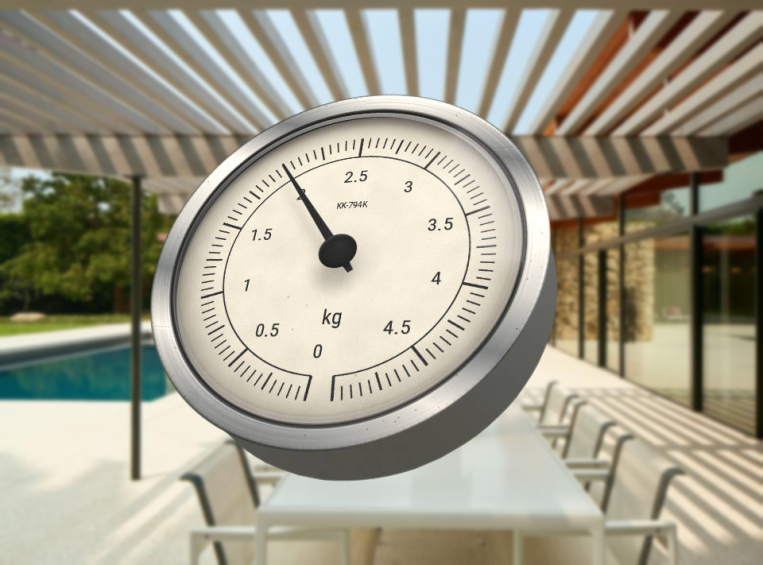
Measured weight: 2 kg
